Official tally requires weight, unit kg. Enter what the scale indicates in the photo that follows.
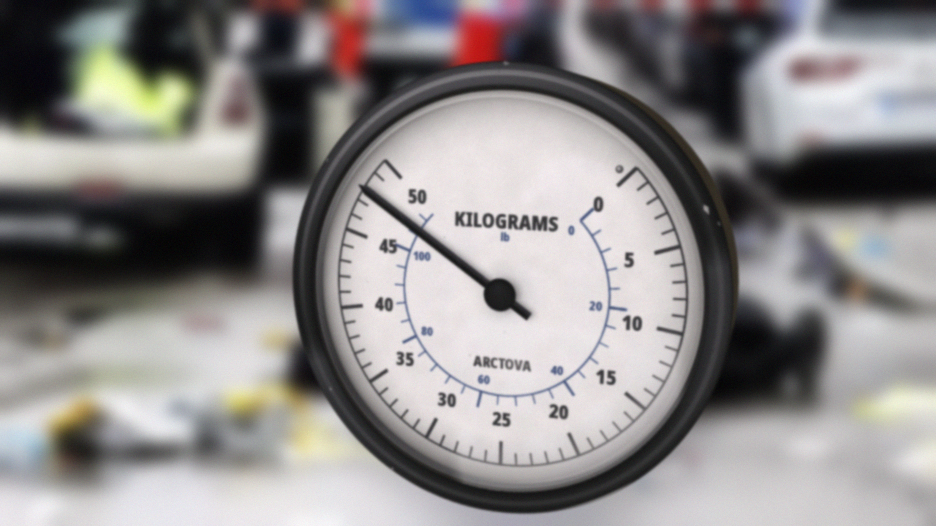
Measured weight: 48 kg
